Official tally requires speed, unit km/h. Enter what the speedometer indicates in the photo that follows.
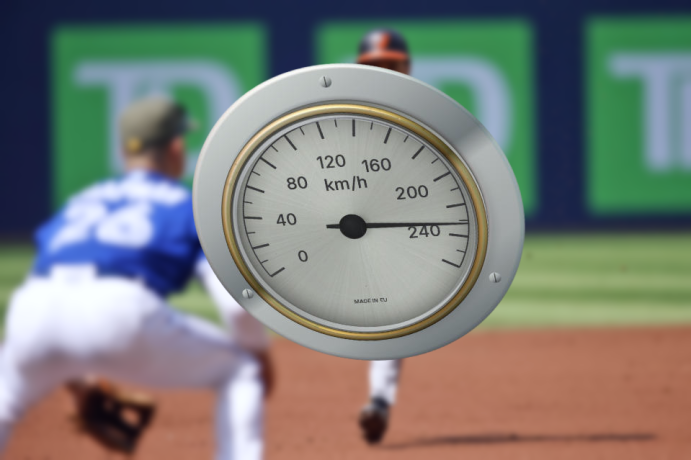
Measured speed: 230 km/h
